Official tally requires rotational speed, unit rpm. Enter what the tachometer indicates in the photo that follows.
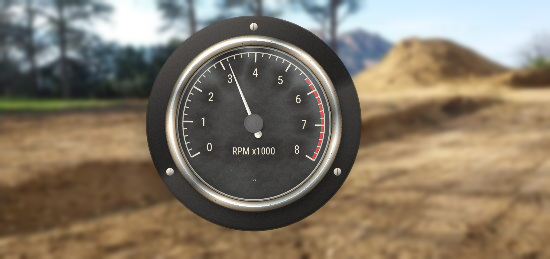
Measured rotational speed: 3200 rpm
